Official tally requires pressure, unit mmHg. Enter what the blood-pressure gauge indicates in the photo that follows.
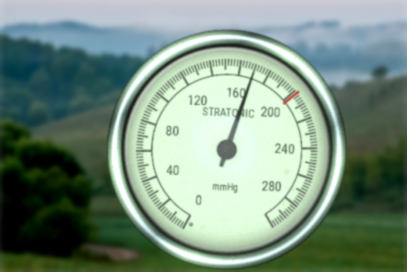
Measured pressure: 170 mmHg
